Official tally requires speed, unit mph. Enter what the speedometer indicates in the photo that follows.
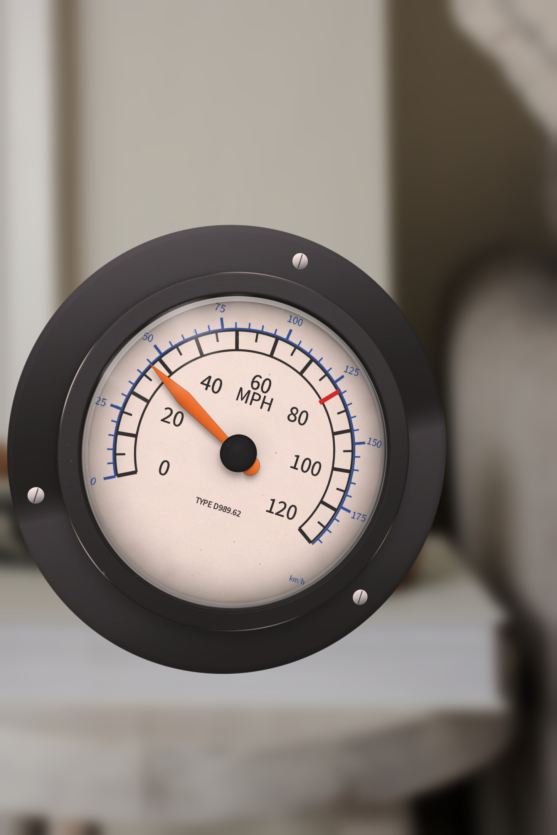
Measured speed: 27.5 mph
